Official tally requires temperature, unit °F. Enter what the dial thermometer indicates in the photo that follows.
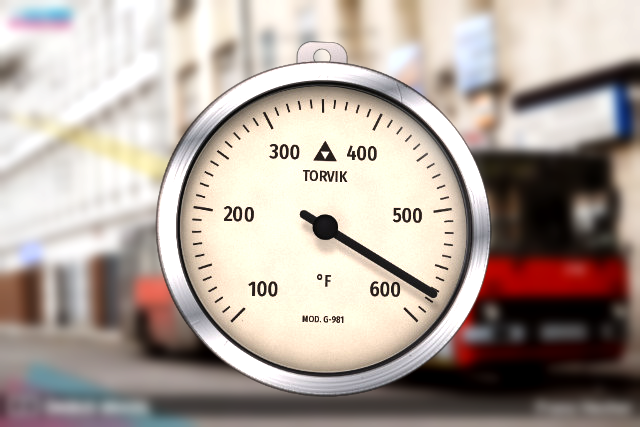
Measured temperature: 575 °F
